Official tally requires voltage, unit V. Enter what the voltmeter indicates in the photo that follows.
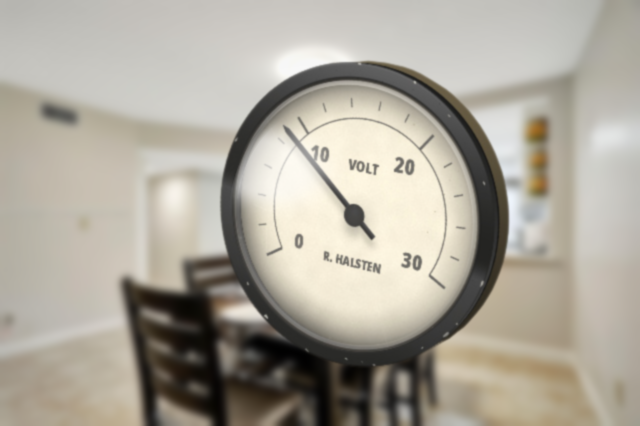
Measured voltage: 9 V
